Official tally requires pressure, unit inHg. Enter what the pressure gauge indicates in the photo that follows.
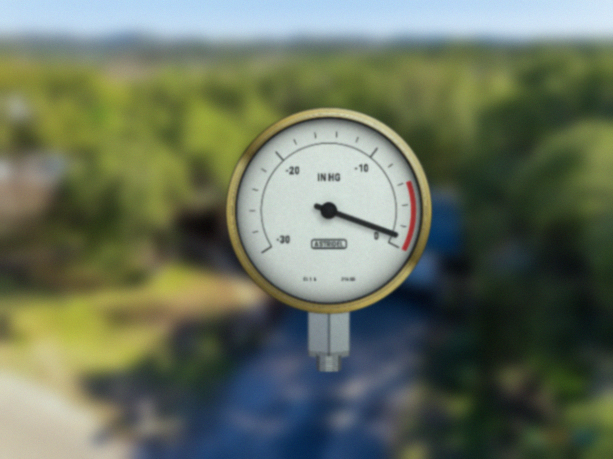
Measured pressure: -1 inHg
